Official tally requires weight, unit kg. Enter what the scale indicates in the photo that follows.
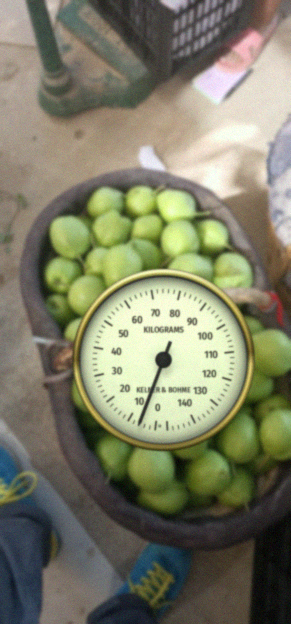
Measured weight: 6 kg
